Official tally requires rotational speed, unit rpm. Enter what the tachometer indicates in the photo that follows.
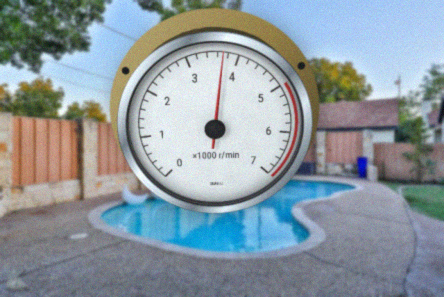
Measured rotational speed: 3700 rpm
